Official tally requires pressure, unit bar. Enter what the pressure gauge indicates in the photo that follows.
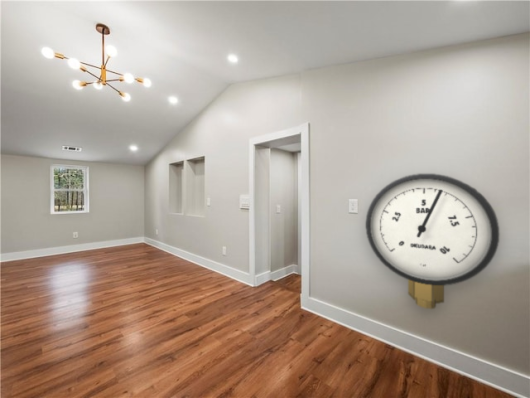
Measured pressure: 5.75 bar
